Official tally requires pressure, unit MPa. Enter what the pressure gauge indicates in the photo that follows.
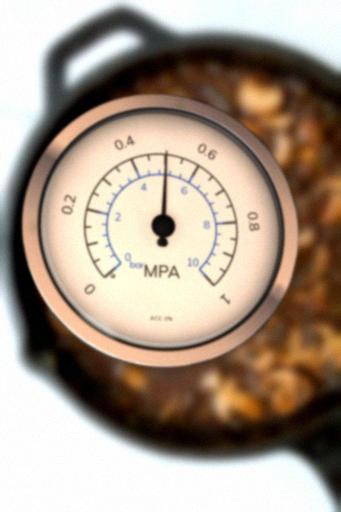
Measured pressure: 0.5 MPa
